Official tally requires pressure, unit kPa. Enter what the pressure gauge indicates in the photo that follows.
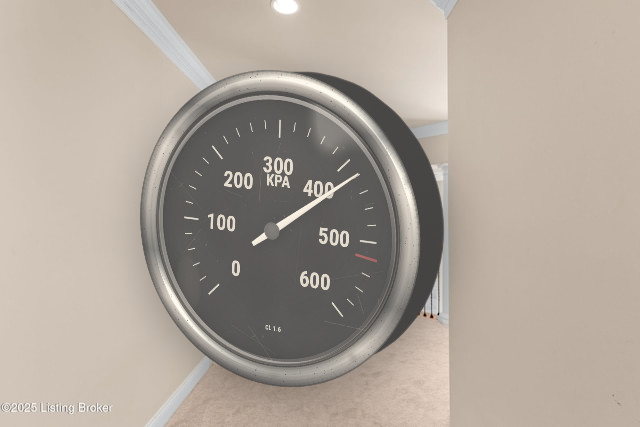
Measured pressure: 420 kPa
